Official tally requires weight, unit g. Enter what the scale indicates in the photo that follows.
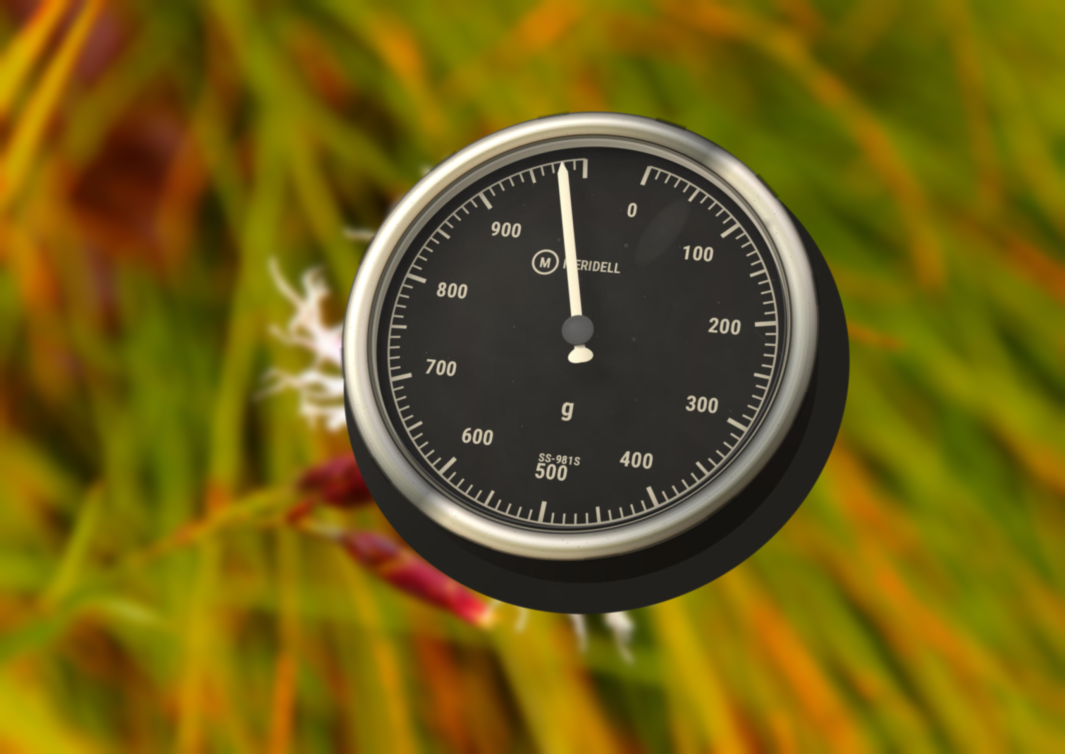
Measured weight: 980 g
